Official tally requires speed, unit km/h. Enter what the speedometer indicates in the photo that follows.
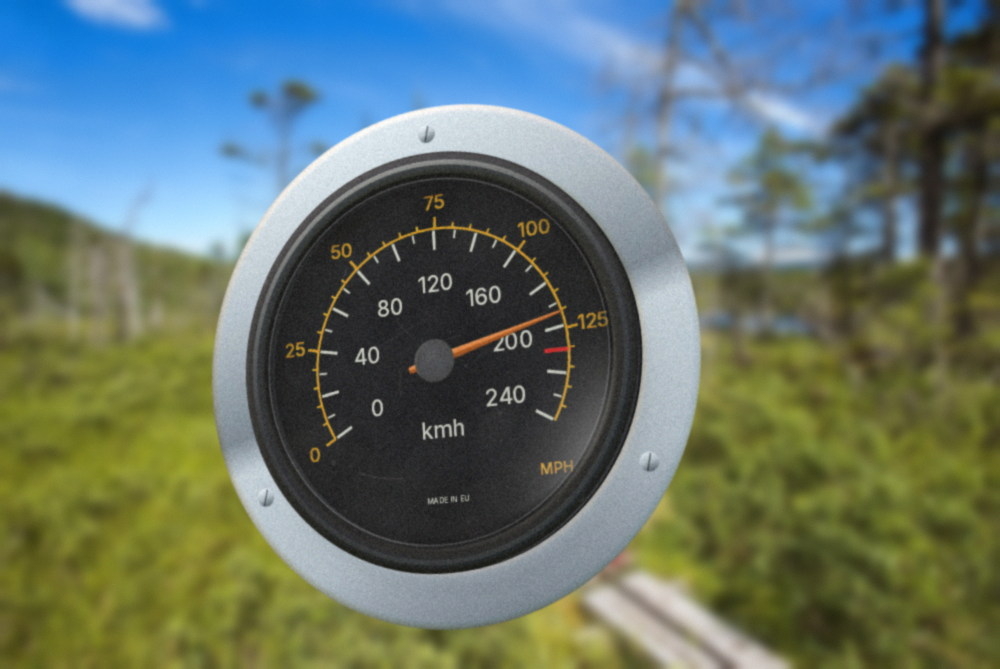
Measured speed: 195 km/h
